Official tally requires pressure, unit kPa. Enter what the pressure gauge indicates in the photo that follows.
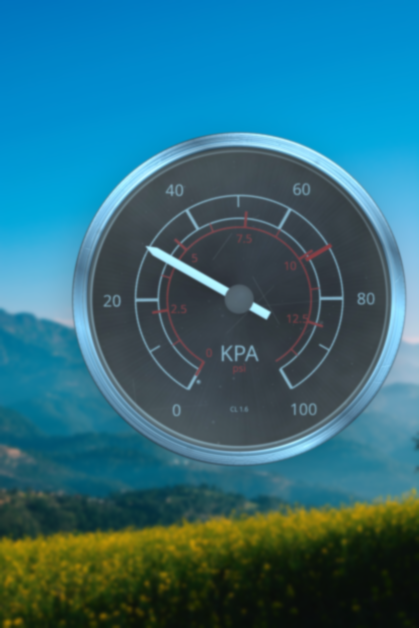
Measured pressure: 30 kPa
